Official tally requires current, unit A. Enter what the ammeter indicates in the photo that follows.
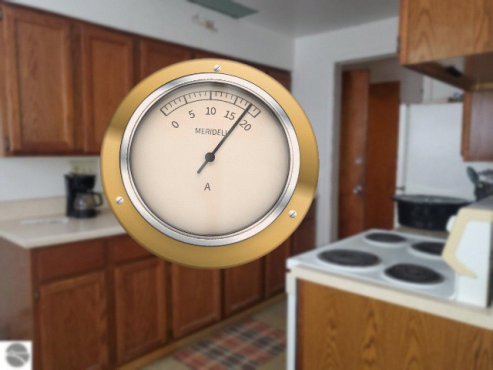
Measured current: 18 A
